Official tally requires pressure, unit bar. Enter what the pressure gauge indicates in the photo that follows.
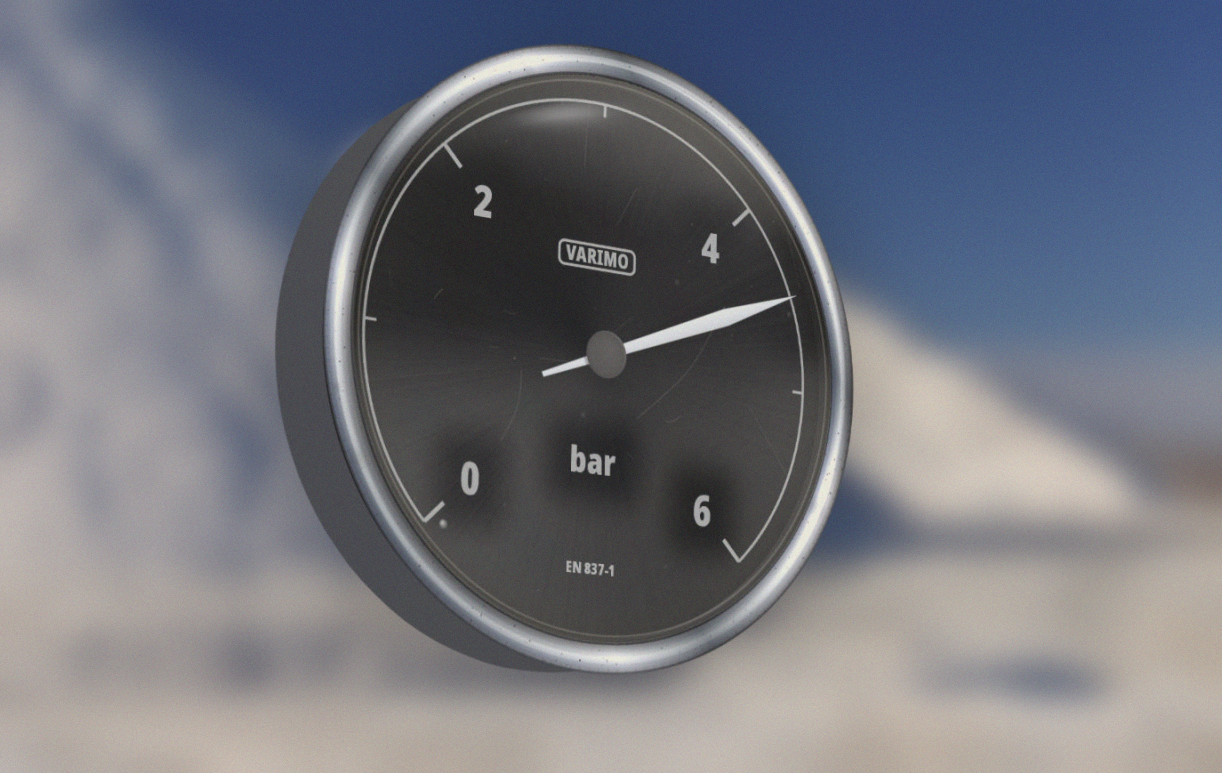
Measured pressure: 4.5 bar
